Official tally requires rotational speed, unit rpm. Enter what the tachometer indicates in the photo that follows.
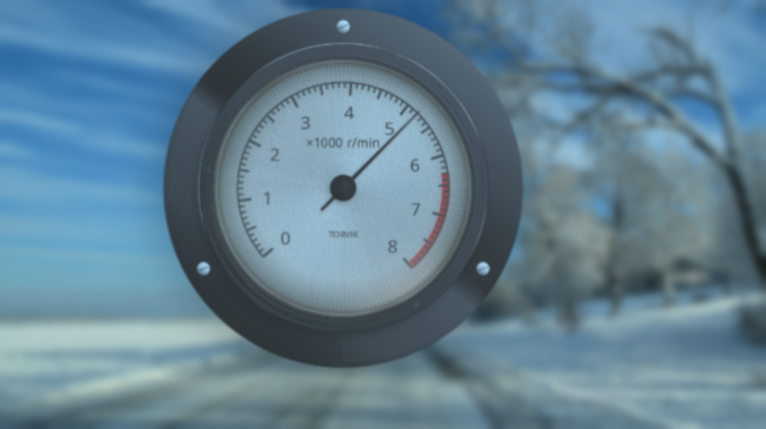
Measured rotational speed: 5200 rpm
